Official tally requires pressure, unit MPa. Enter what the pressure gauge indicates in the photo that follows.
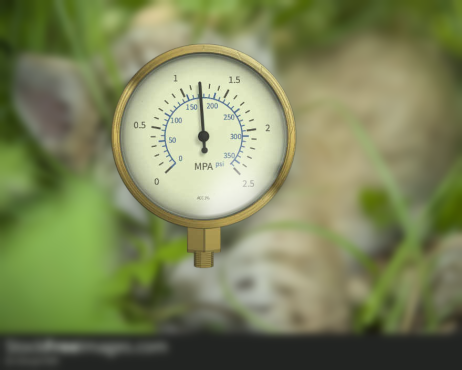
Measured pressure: 1.2 MPa
